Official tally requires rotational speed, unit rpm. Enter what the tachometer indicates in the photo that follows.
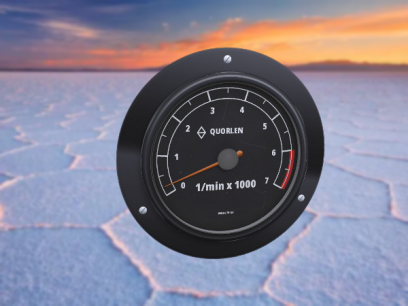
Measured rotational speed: 250 rpm
